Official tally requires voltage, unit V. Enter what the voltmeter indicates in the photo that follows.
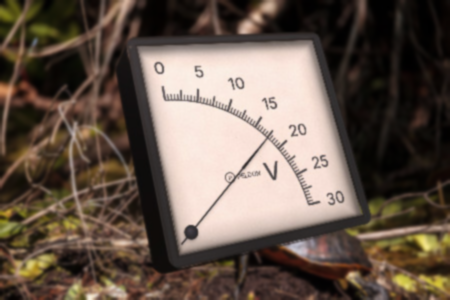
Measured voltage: 17.5 V
